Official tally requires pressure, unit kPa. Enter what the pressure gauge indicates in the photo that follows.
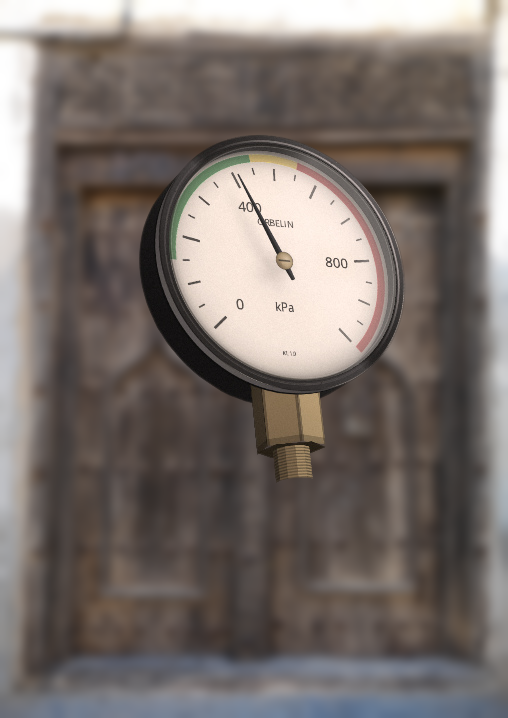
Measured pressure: 400 kPa
